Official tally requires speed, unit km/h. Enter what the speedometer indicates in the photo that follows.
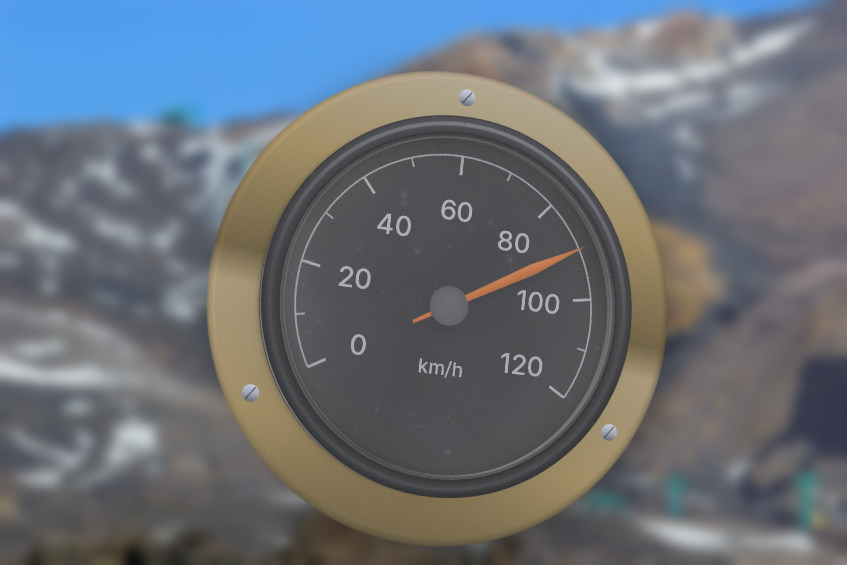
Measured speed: 90 km/h
